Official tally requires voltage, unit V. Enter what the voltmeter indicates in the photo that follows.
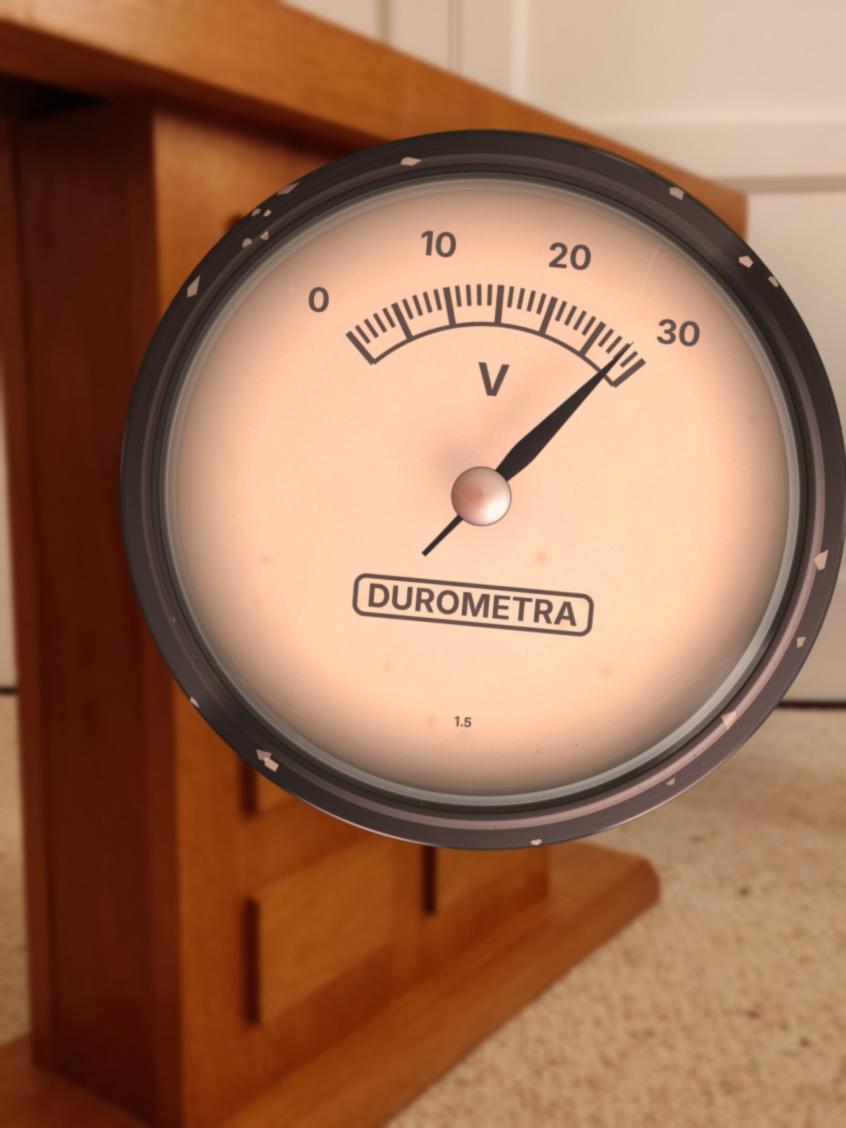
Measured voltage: 28 V
